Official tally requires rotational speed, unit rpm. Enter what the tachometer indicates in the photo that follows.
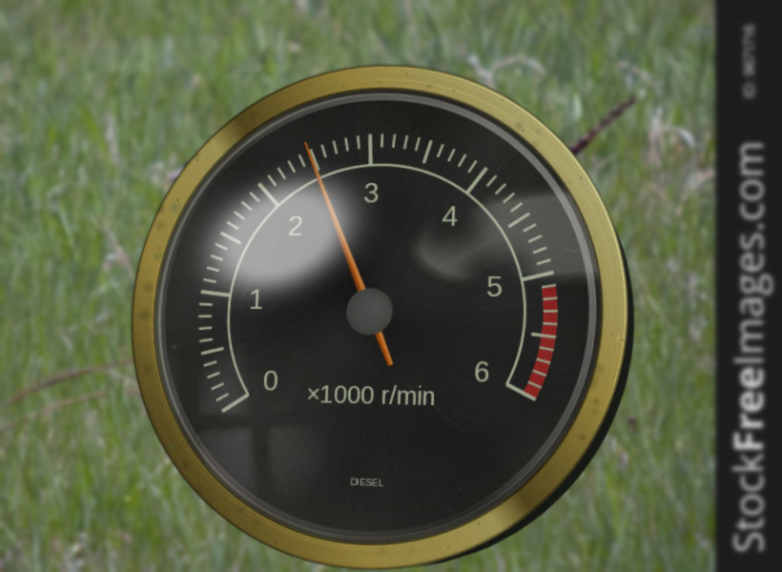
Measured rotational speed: 2500 rpm
